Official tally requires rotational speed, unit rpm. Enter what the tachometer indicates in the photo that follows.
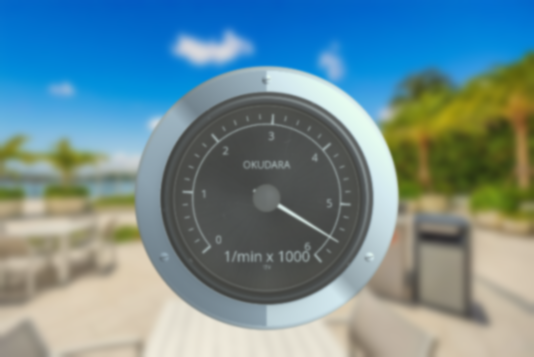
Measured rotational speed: 5600 rpm
